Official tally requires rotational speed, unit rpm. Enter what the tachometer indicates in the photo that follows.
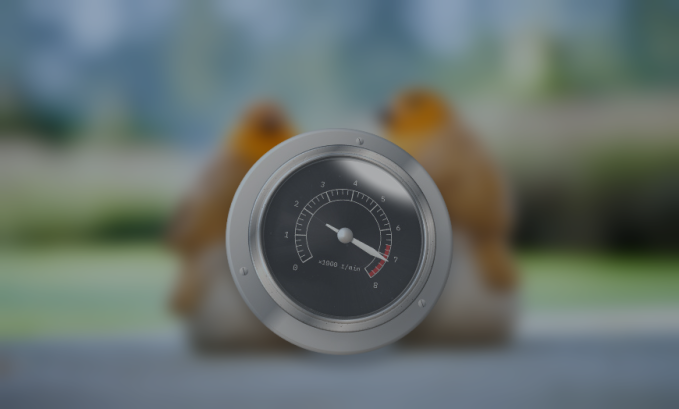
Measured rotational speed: 7200 rpm
